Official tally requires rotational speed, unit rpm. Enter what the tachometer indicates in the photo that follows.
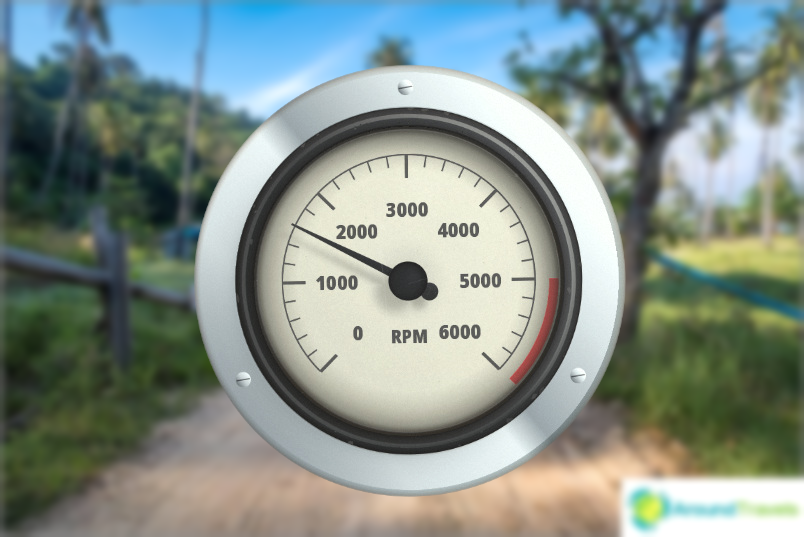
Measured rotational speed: 1600 rpm
